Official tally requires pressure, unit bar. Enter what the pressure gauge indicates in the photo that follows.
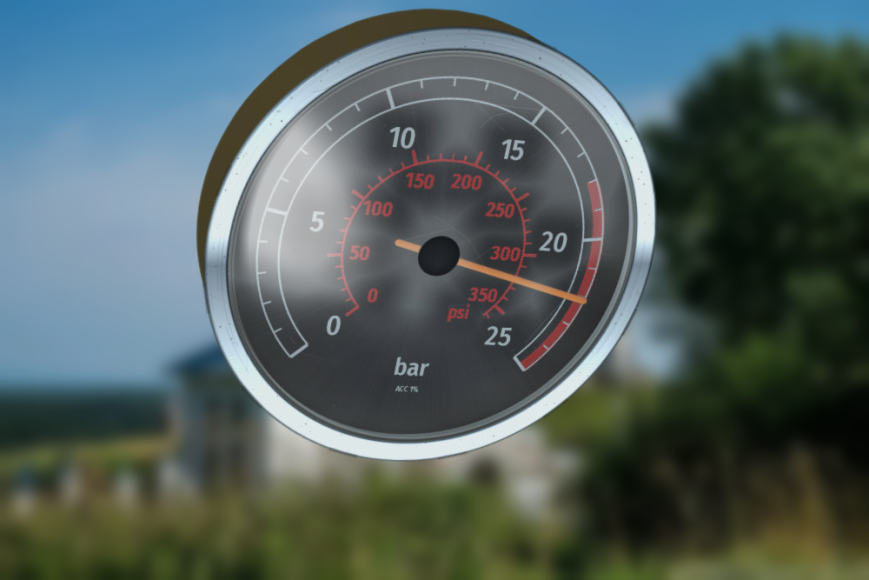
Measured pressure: 22 bar
